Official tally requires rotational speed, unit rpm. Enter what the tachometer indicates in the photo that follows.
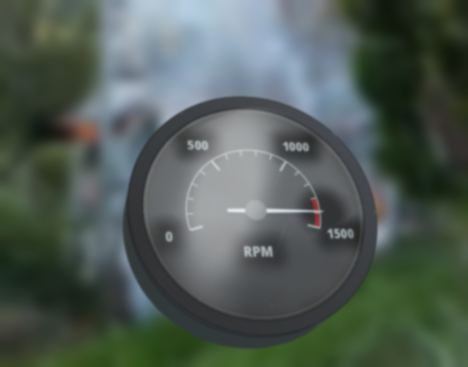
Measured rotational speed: 1400 rpm
